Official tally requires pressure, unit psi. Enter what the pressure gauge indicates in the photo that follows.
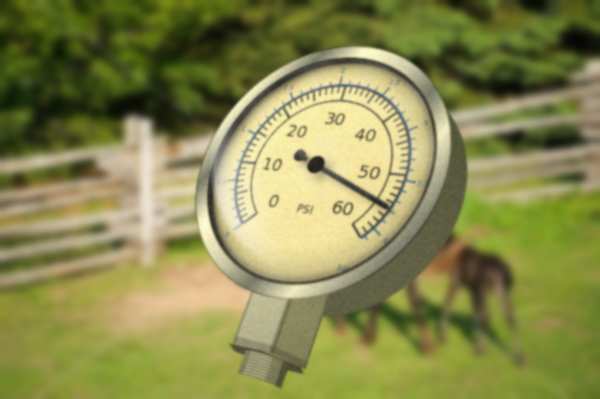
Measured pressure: 55 psi
